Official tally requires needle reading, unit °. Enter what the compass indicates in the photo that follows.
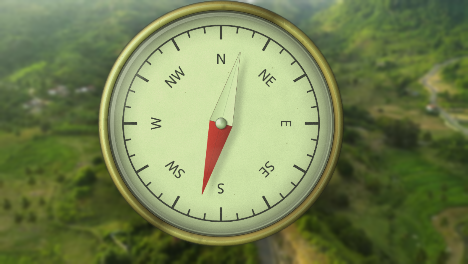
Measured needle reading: 195 °
